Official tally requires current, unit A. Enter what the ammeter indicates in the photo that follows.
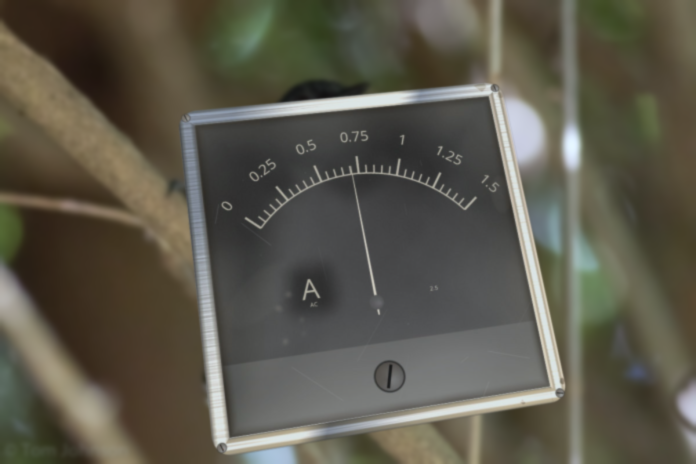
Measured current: 0.7 A
